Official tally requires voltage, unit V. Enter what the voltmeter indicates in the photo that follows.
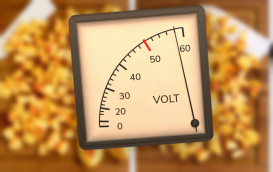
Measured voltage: 58 V
